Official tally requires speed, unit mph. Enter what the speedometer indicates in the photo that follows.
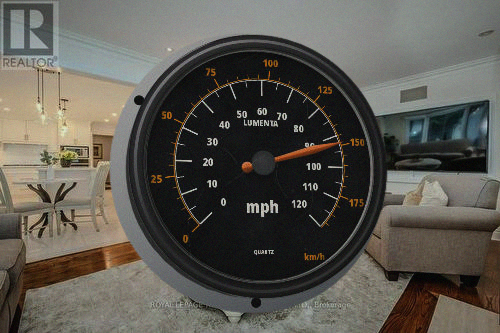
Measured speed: 92.5 mph
